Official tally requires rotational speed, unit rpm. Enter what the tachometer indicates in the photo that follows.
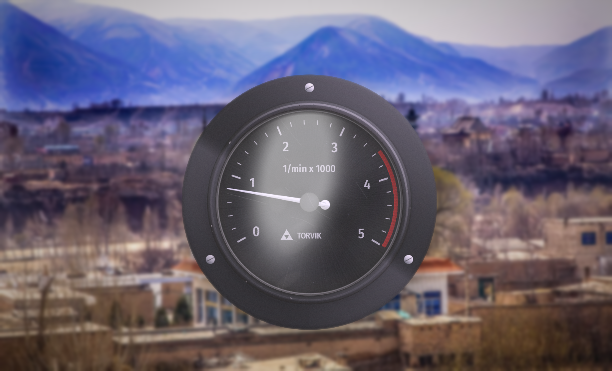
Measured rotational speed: 800 rpm
